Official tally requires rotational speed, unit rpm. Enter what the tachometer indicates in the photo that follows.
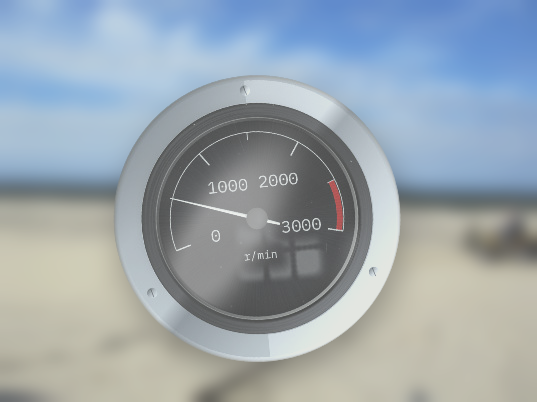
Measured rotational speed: 500 rpm
